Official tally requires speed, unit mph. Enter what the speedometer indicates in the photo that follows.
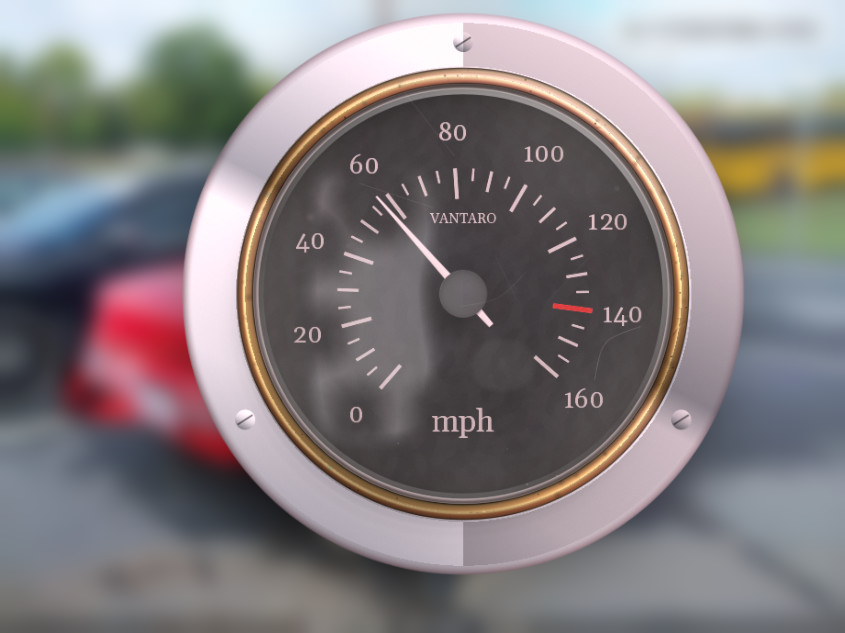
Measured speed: 57.5 mph
